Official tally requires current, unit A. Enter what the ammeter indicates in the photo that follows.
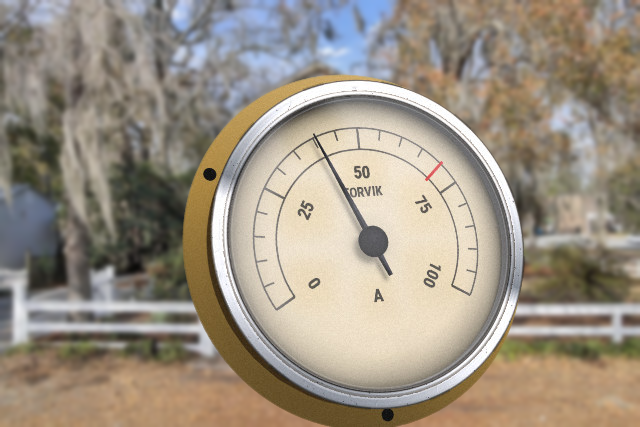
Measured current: 40 A
